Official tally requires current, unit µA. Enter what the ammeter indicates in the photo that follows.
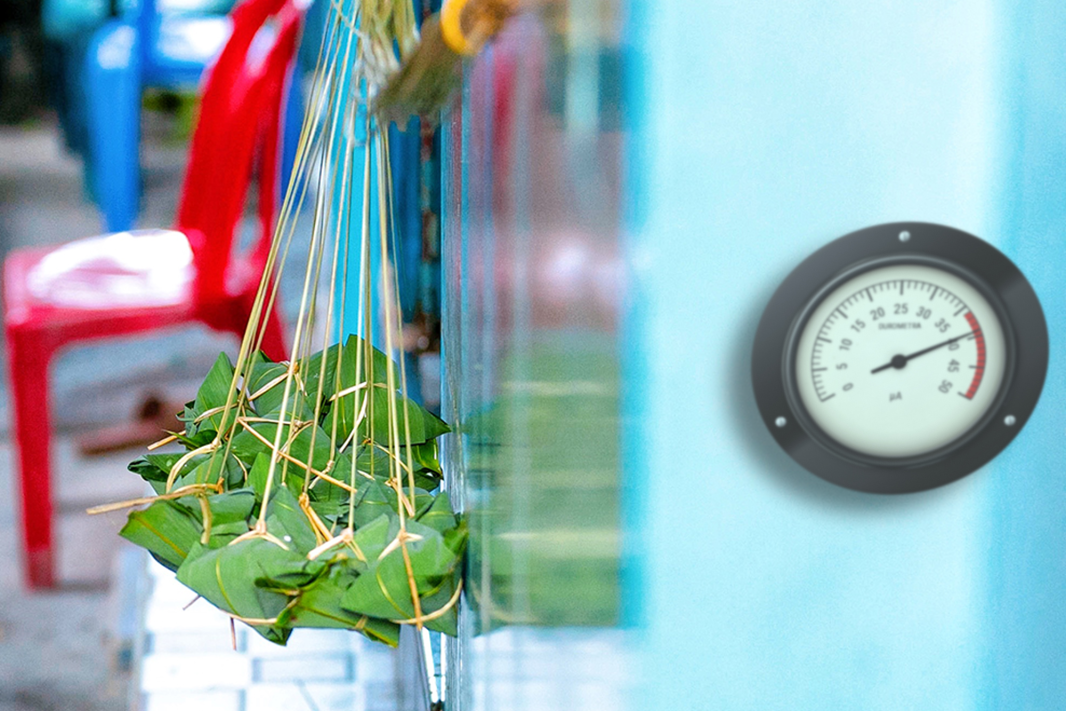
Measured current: 39 µA
